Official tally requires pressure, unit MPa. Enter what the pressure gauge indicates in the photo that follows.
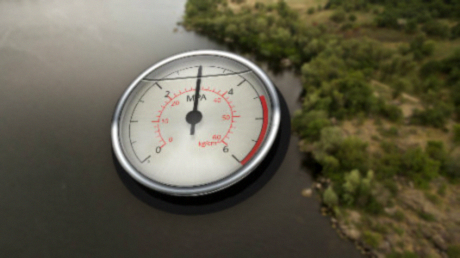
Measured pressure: 3 MPa
